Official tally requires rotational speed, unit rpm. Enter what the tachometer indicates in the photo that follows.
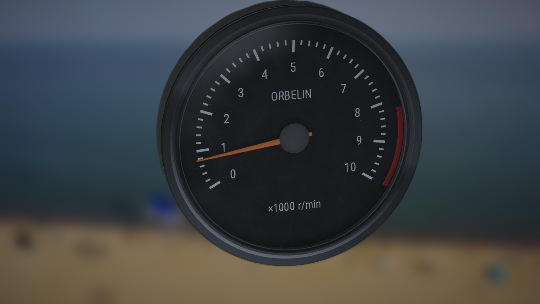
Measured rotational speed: 800 rpm
